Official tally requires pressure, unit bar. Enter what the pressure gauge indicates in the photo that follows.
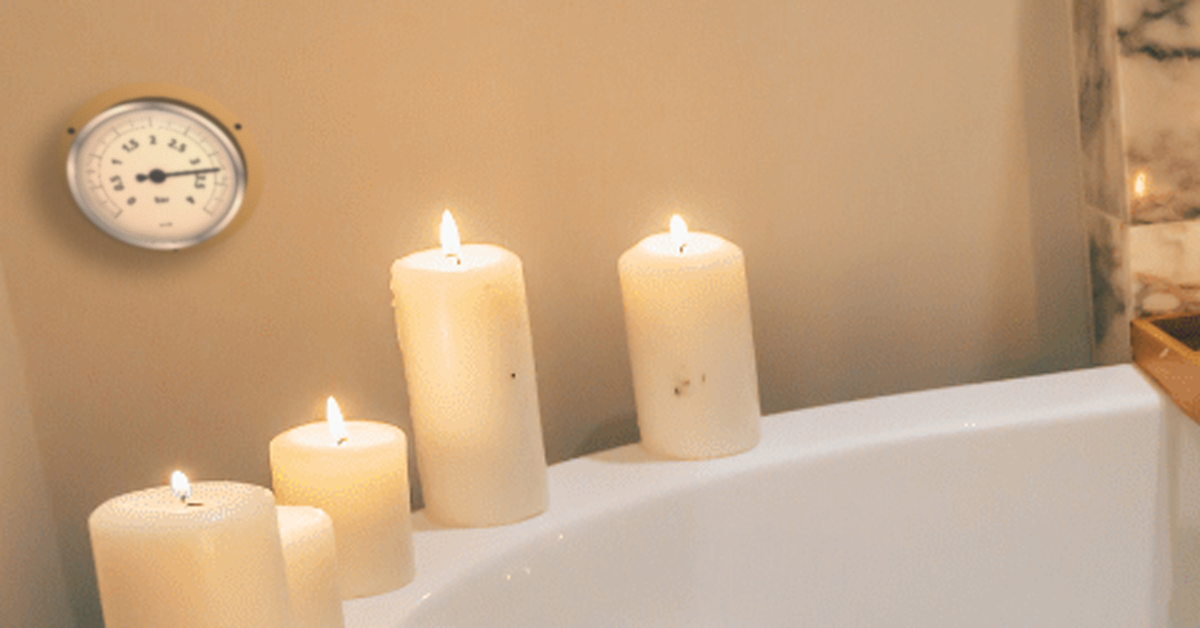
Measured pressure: 3.25 bar
